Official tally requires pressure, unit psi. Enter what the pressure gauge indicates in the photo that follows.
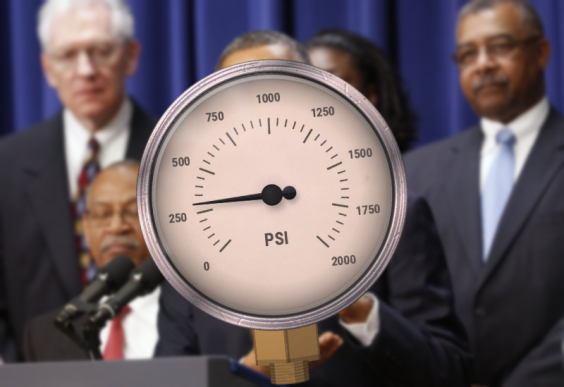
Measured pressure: 300 psi
